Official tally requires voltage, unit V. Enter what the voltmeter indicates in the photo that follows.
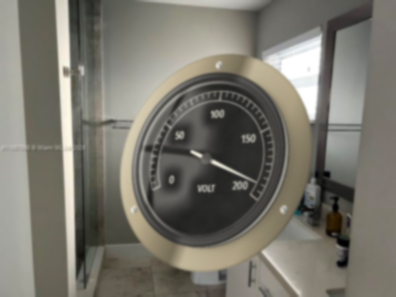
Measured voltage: 190 V
